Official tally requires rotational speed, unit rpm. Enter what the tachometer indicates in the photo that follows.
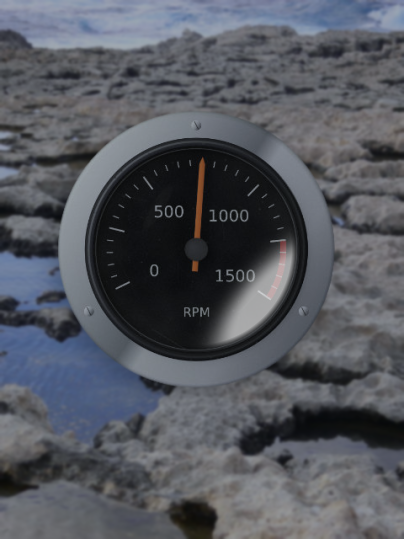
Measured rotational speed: 750 rpm
